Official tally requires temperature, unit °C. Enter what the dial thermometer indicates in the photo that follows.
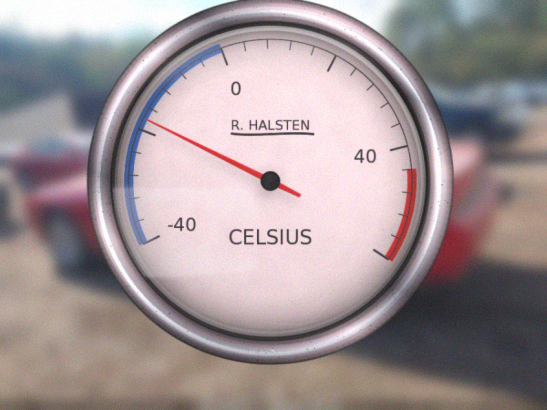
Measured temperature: -18 °C
